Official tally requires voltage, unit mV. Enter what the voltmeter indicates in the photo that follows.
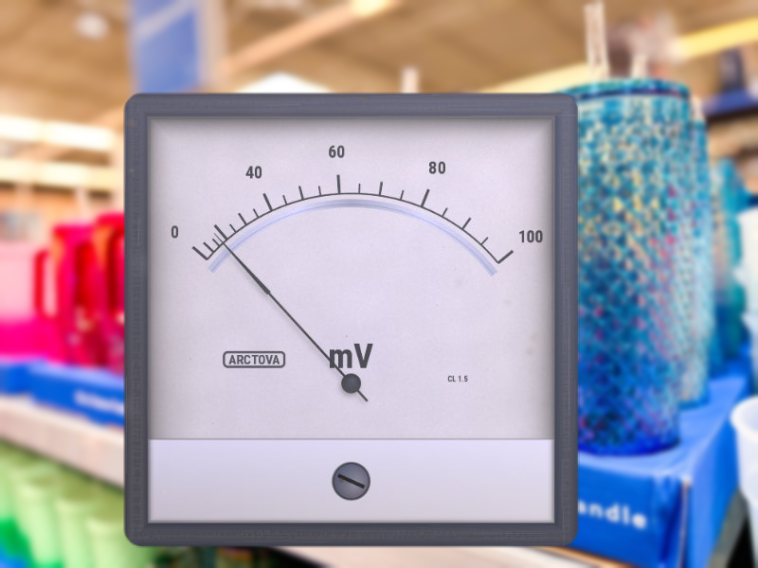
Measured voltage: 17.5 mV
